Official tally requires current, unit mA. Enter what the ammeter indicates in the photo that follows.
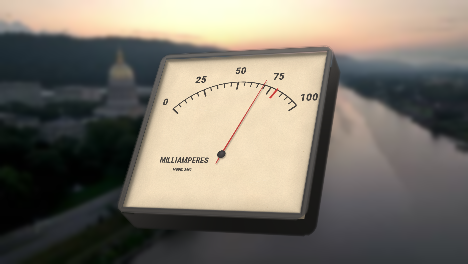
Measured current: 70 mA
